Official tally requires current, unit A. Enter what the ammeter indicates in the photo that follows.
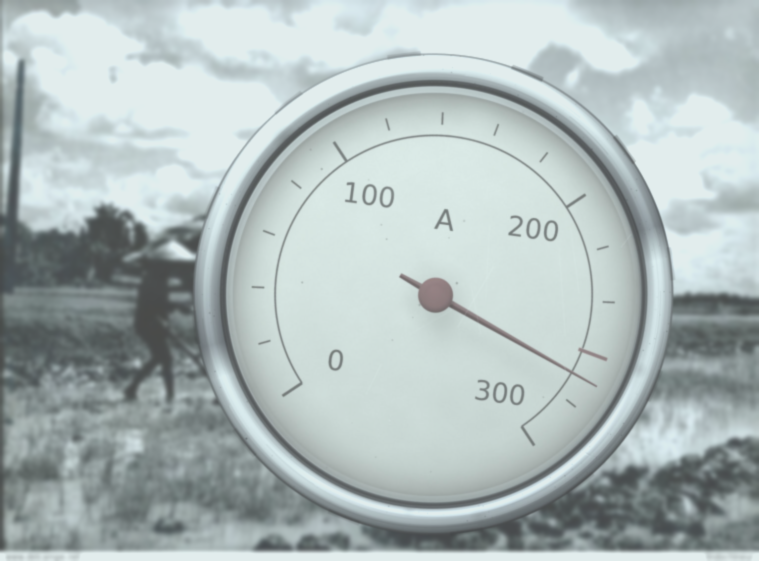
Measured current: 270 A
